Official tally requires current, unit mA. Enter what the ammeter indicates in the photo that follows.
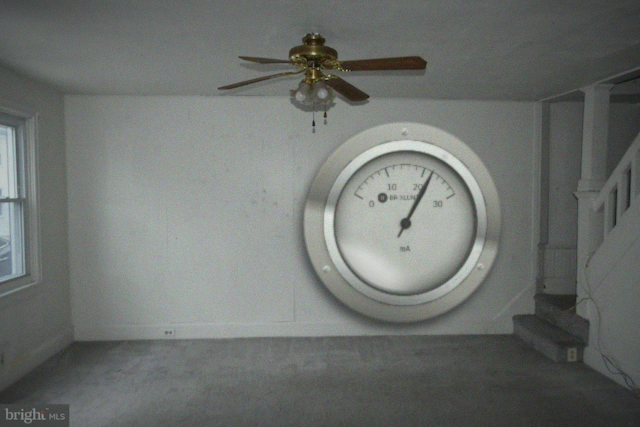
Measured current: 22 mA
